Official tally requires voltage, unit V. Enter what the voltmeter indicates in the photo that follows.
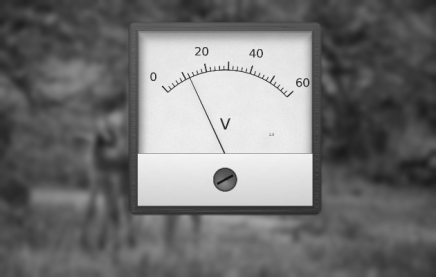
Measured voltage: 12 V
